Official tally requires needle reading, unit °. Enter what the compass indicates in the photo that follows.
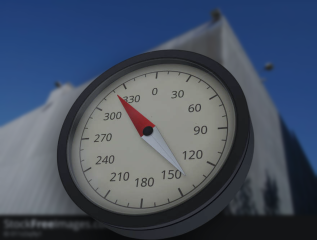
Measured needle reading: 320 °
